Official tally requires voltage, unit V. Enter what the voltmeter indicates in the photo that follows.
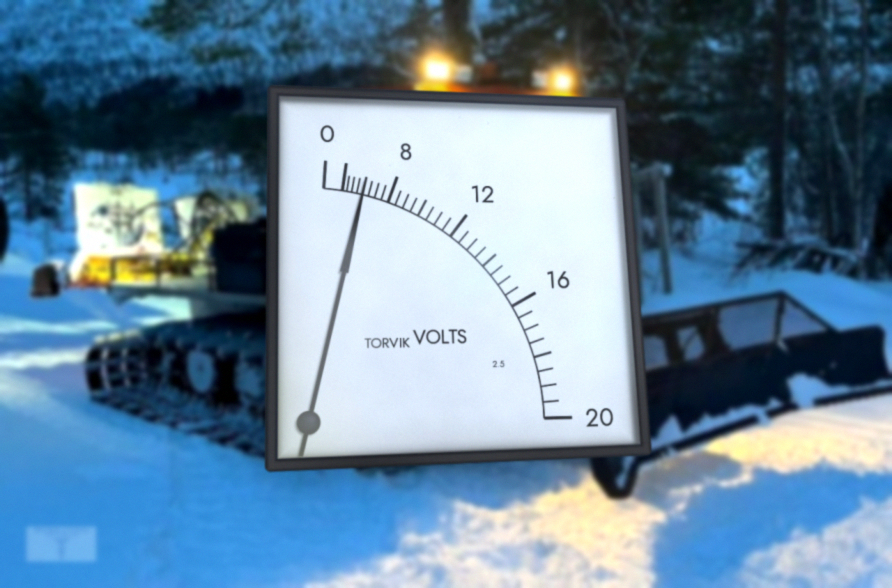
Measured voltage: 6 V
